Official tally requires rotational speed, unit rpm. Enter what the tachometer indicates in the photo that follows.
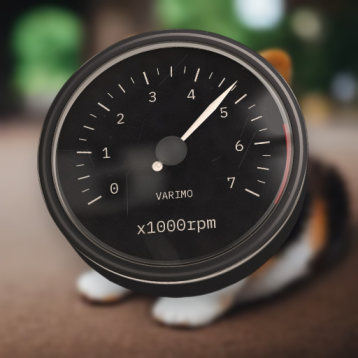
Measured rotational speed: 4750 rpm
